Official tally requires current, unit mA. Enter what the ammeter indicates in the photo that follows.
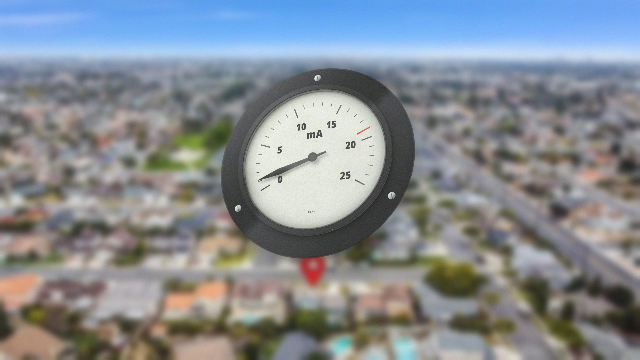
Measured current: 1 mA
